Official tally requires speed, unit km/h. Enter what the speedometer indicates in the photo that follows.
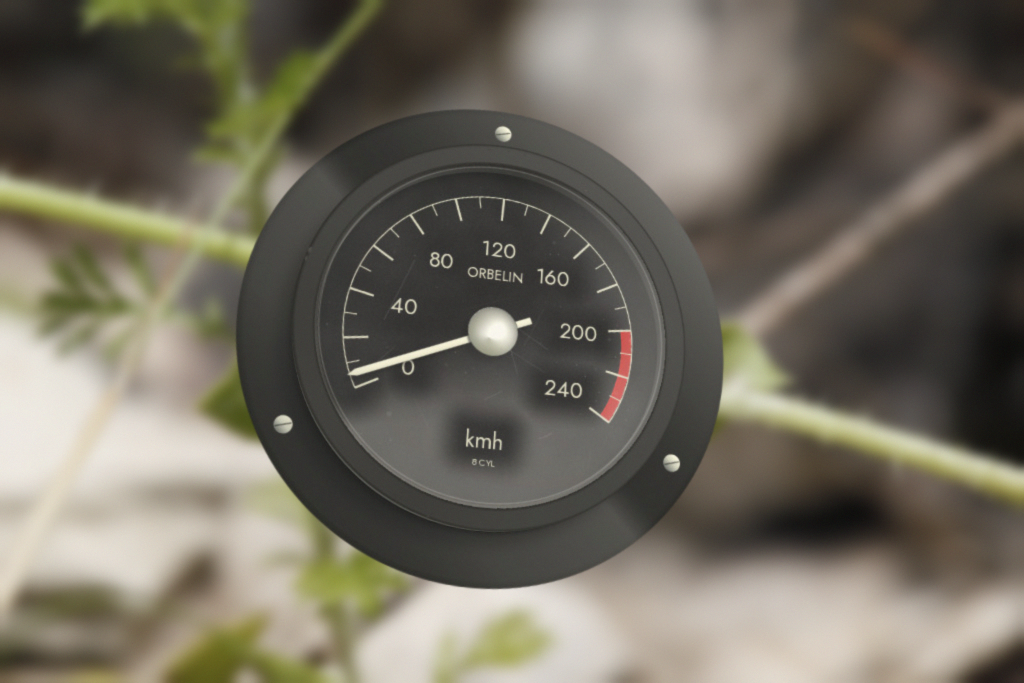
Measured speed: 5 km/h
